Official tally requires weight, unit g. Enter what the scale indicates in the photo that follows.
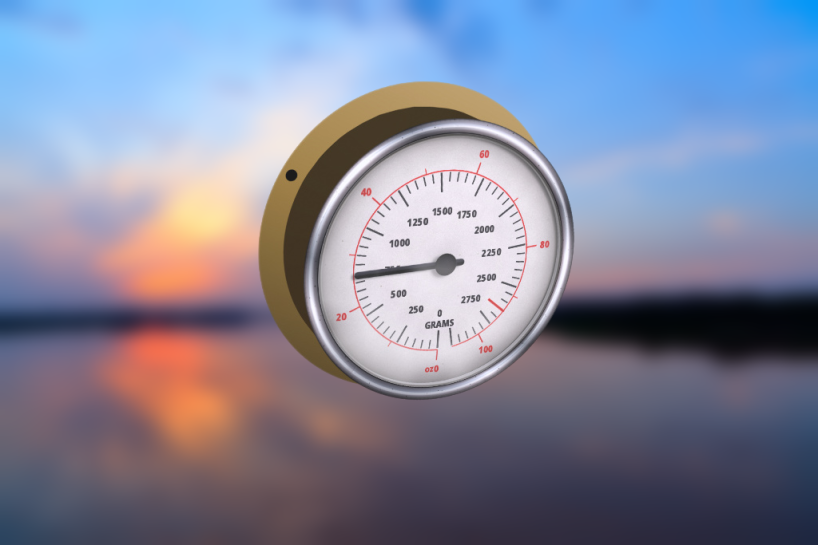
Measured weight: 750 g
